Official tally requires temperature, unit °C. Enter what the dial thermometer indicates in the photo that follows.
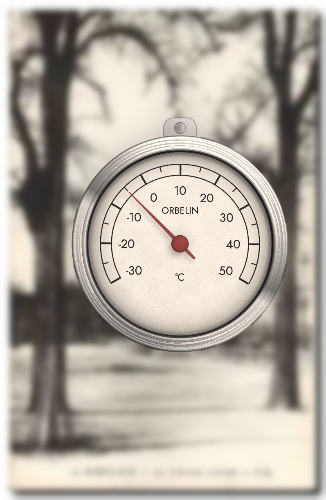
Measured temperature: -5 °C
